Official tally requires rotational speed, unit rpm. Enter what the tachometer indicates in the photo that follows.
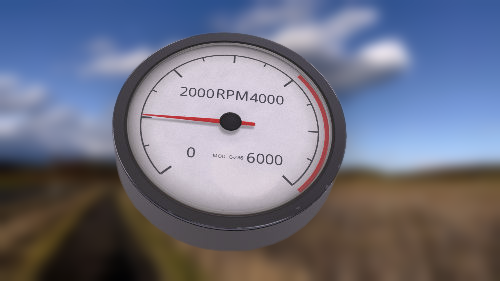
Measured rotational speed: 1000 rpm
